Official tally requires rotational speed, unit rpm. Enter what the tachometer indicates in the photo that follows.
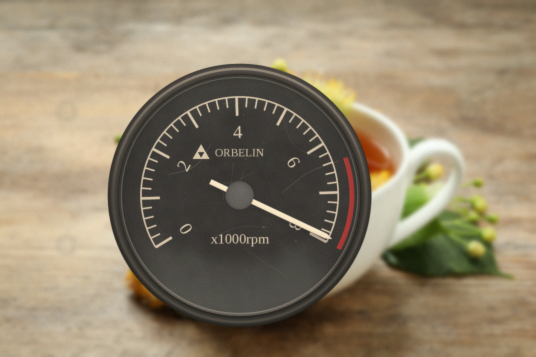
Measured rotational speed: 7900 rpm
